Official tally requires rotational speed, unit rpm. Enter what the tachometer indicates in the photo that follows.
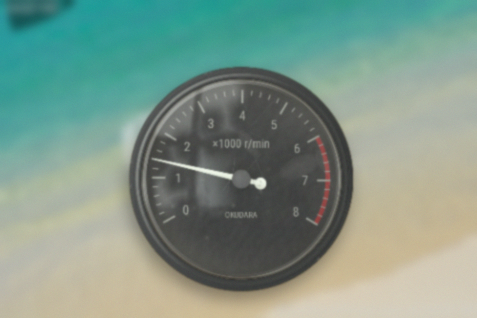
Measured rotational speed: 1400 rpm
